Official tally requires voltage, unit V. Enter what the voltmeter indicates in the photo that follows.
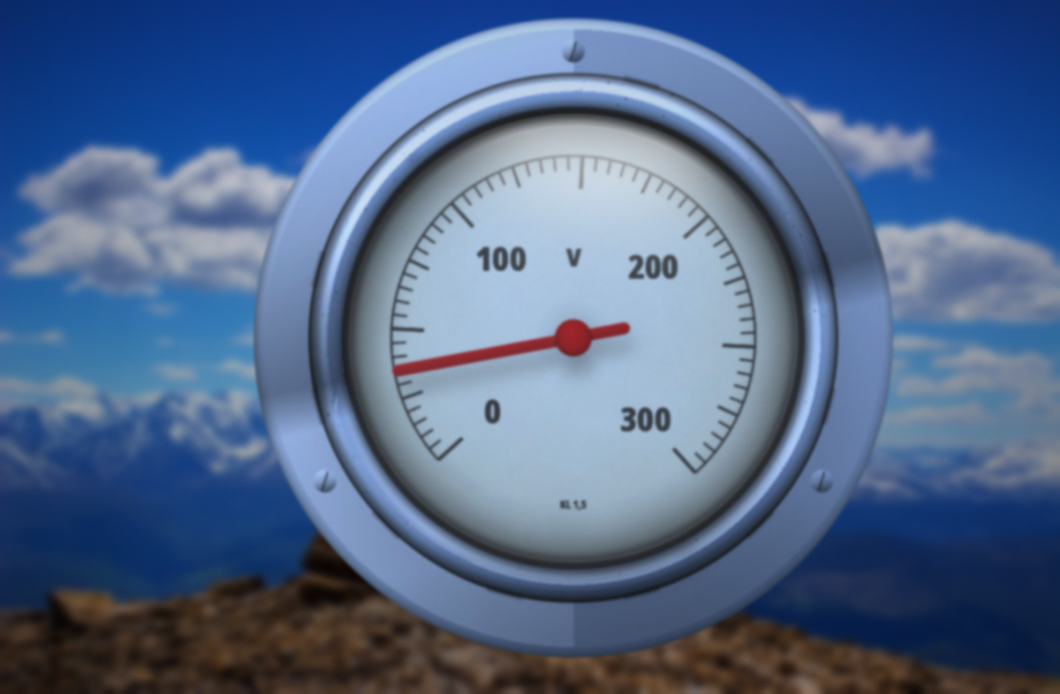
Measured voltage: 35 V
